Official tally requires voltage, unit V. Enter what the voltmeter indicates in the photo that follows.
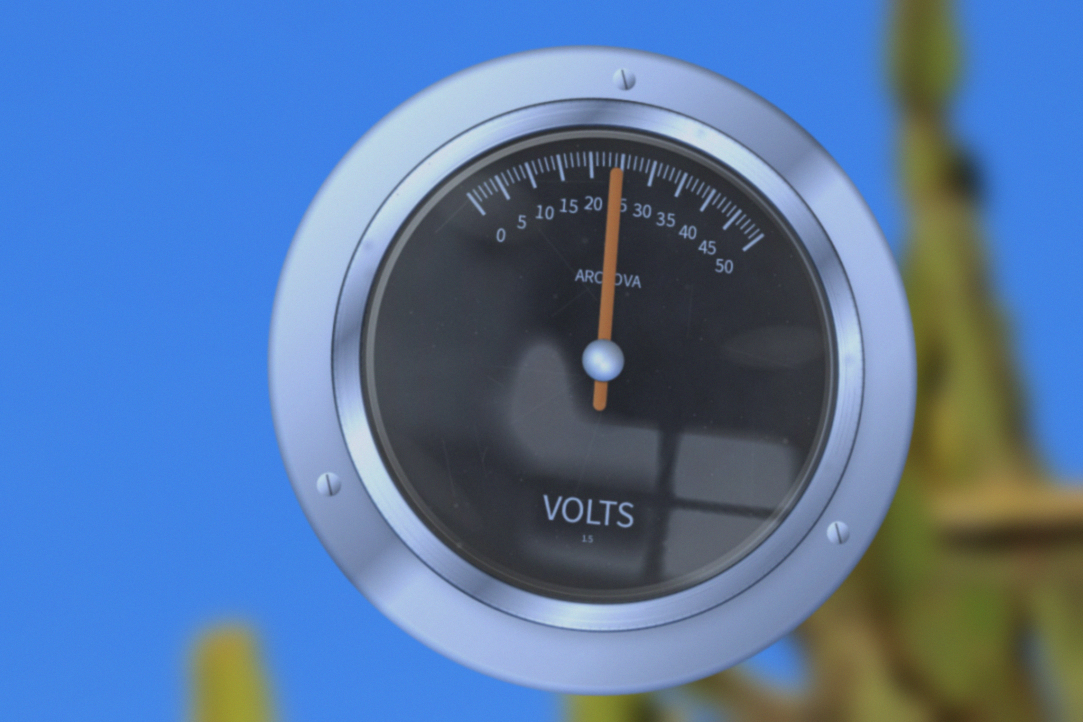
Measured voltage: 24 V
